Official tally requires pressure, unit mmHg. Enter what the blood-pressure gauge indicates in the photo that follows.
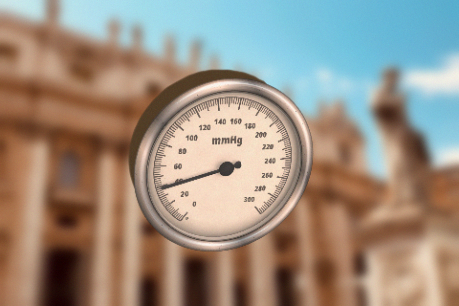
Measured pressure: 40 mmHg
